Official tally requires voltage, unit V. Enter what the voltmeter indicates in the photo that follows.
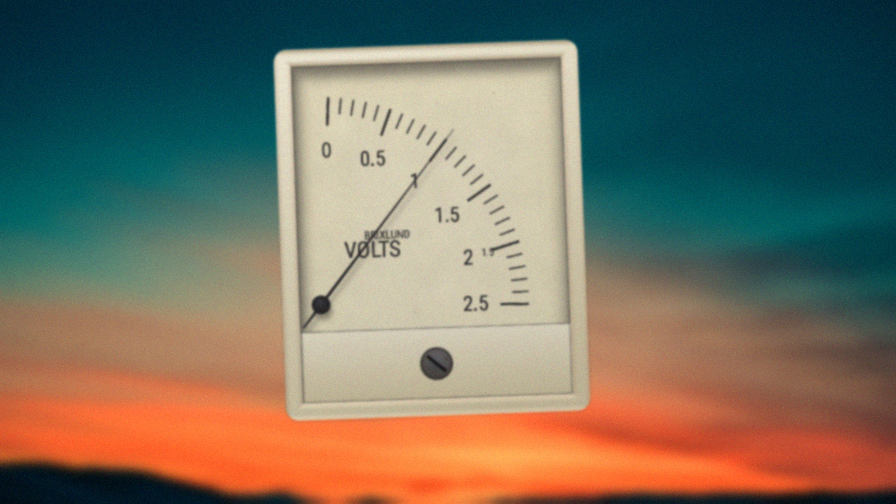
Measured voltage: 1 V
